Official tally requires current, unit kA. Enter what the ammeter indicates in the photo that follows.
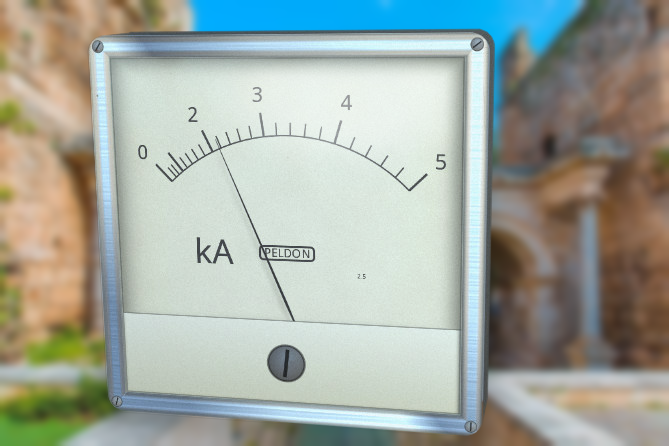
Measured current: 2.2 kA
